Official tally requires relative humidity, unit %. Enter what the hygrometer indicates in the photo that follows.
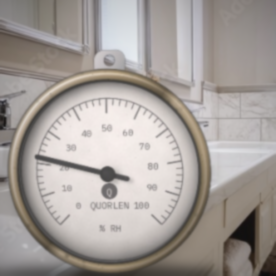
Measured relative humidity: 22 %
